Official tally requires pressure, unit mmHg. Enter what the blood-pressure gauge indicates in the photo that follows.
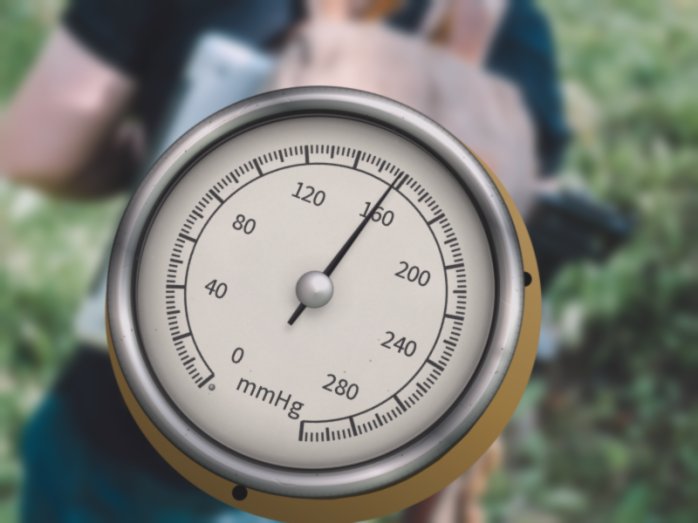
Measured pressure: 158 mmHg
